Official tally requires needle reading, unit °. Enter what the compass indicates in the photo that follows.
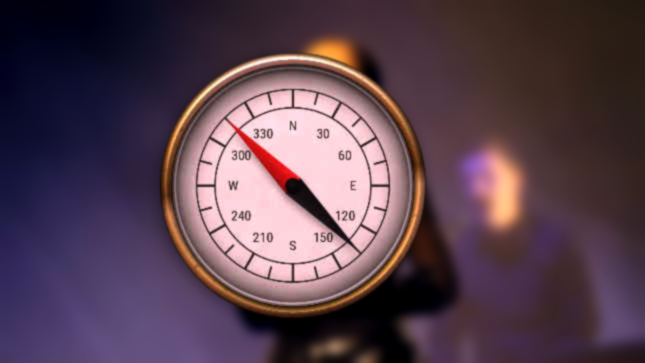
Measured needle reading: 315 °
